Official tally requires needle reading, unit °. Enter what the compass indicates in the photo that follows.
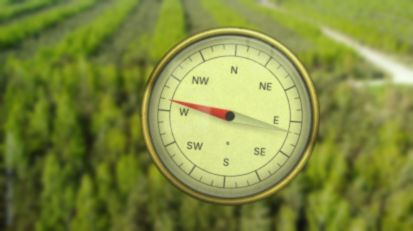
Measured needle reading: 280 °
